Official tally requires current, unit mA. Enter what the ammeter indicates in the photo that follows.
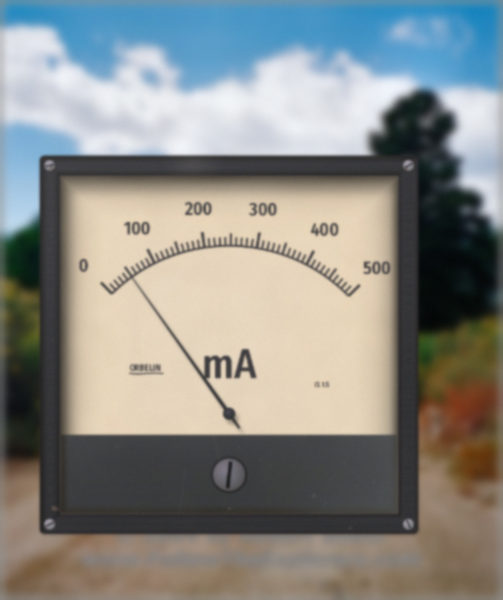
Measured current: 50 mA
